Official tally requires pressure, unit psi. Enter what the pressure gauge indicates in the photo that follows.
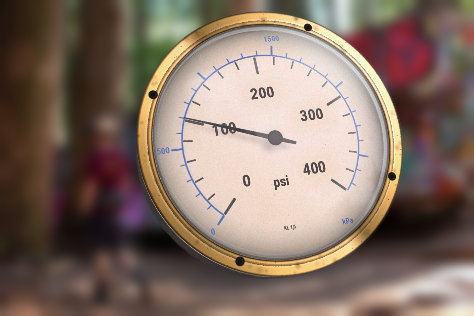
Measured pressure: 100 psi
